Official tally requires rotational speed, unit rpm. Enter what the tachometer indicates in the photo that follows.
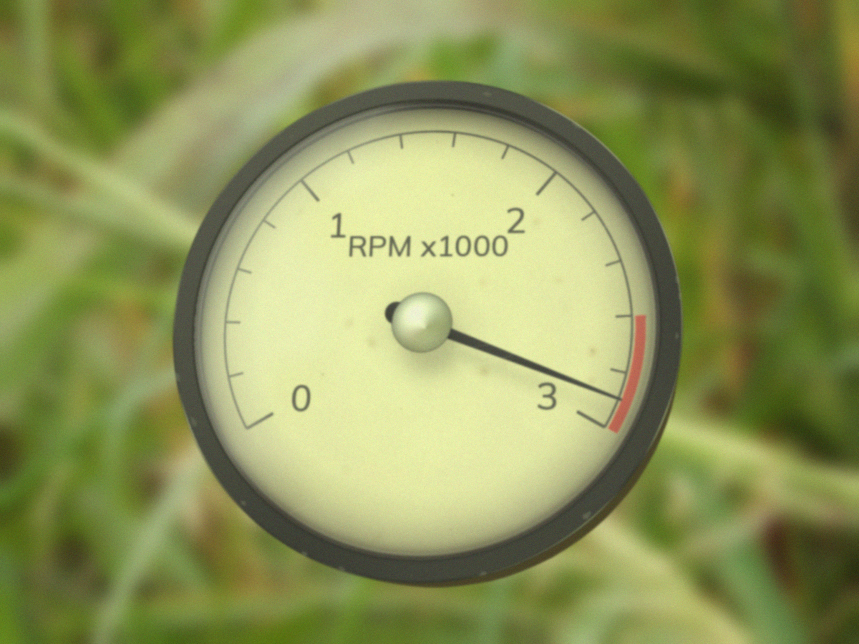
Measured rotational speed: 2900 rpm
